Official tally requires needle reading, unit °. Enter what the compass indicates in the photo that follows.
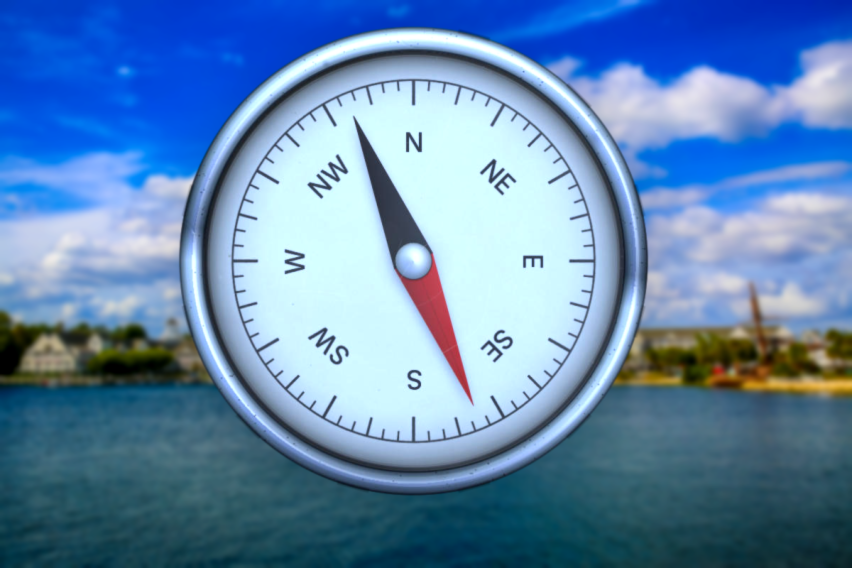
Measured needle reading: 157.5 °
